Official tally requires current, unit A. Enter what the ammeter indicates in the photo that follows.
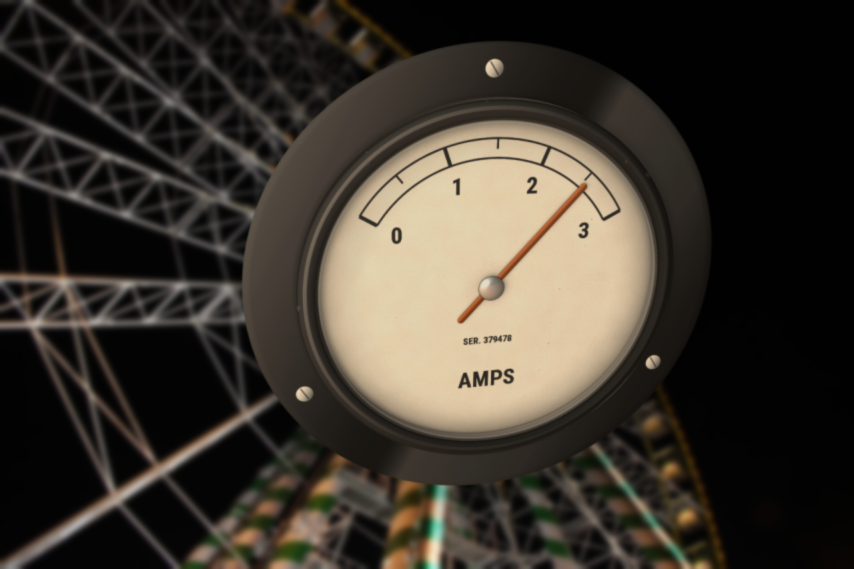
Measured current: 2.5 A
